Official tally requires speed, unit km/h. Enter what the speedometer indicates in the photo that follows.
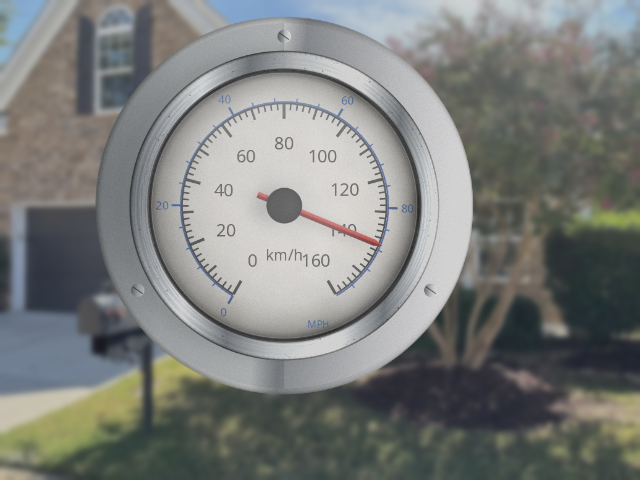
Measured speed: 140 km/h
